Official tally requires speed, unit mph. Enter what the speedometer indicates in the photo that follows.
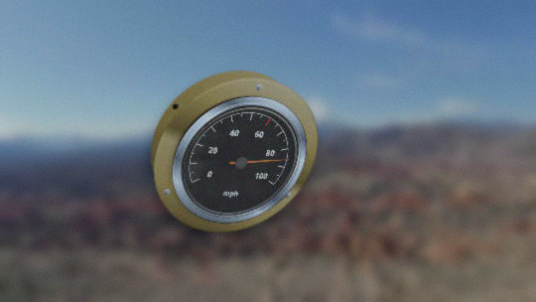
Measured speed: 85 mph
